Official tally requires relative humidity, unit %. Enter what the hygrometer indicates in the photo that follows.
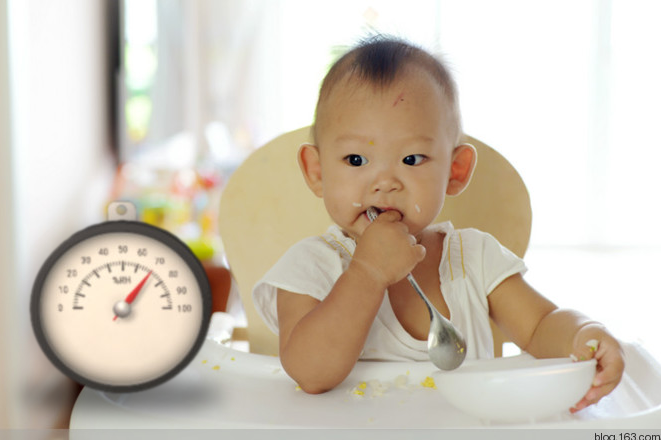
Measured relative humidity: 70 %
